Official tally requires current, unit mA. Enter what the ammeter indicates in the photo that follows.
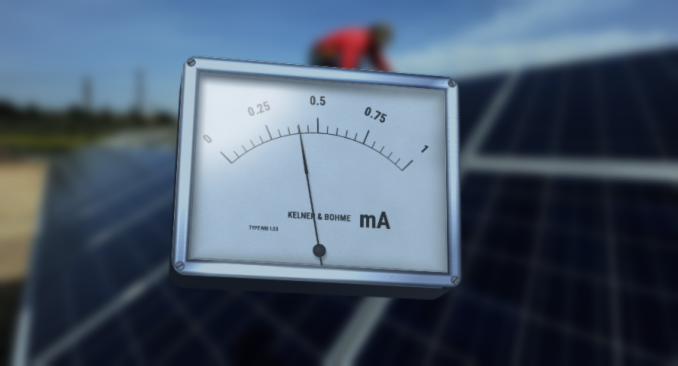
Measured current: 0.4 mA
